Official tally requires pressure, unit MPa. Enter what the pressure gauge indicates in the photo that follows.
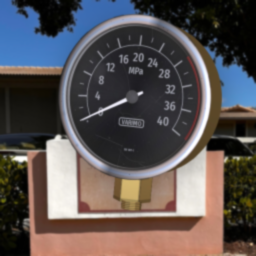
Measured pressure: 0 MPa
